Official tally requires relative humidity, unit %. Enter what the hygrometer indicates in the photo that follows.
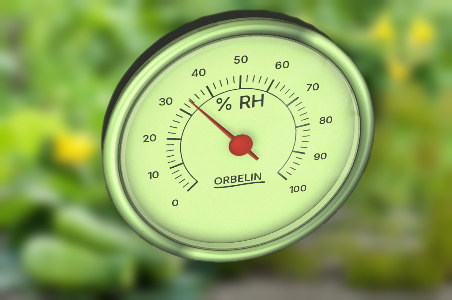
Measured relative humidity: 34 %
